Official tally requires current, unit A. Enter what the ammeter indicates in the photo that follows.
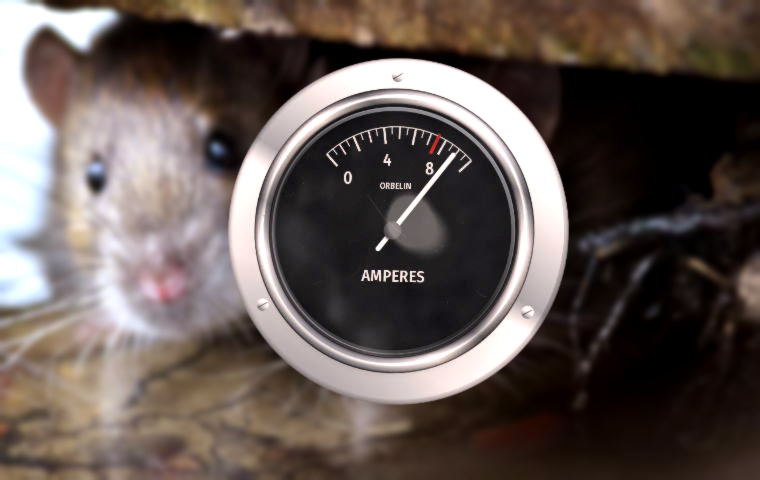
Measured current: 9 A
